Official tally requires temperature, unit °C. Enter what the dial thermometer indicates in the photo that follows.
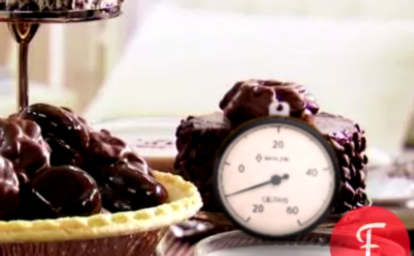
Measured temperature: -10 °C
